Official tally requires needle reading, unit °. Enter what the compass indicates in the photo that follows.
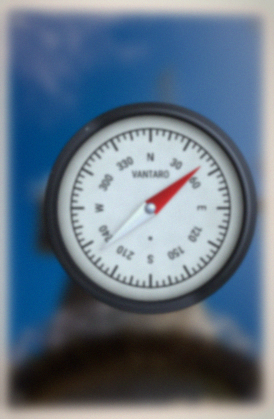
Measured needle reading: 50 °
